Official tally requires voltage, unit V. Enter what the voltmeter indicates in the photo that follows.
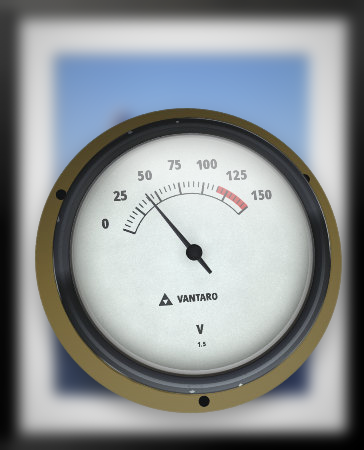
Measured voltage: 40 V
